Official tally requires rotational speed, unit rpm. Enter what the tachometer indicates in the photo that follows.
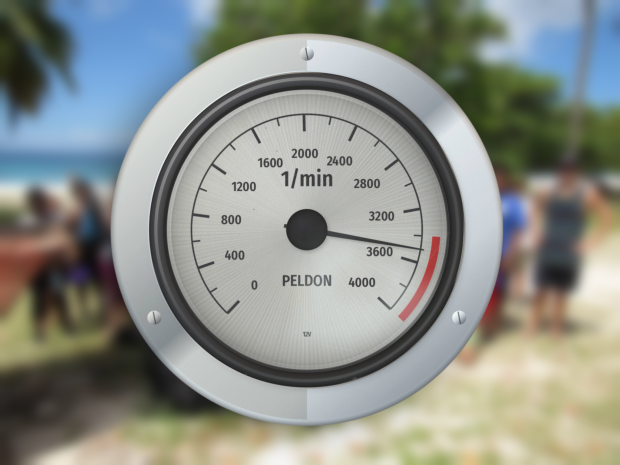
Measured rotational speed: 3500 rpm
